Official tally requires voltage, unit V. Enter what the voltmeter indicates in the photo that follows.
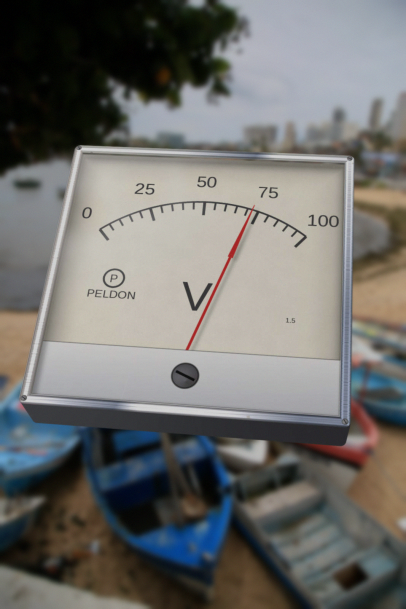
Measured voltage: 72.5 V
